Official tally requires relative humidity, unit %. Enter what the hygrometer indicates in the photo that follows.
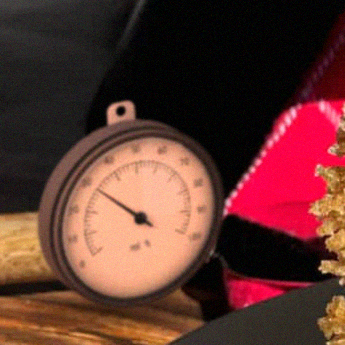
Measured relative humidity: 30 %
